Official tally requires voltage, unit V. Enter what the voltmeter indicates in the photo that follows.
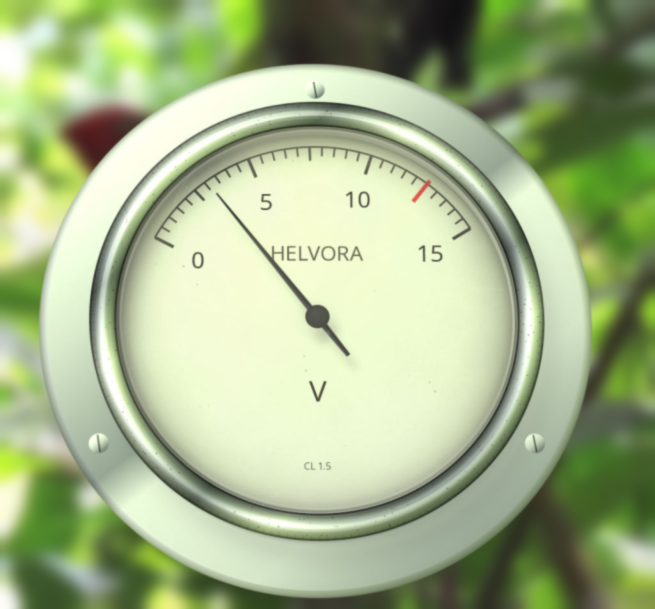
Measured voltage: 3 V
